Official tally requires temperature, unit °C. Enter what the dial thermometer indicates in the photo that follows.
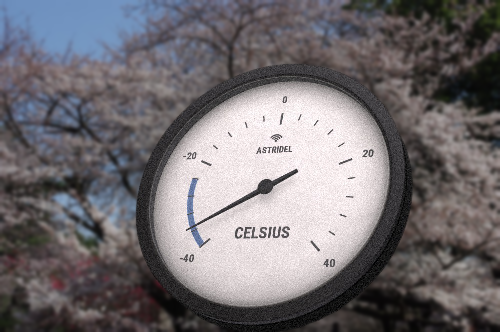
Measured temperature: -36 °C
